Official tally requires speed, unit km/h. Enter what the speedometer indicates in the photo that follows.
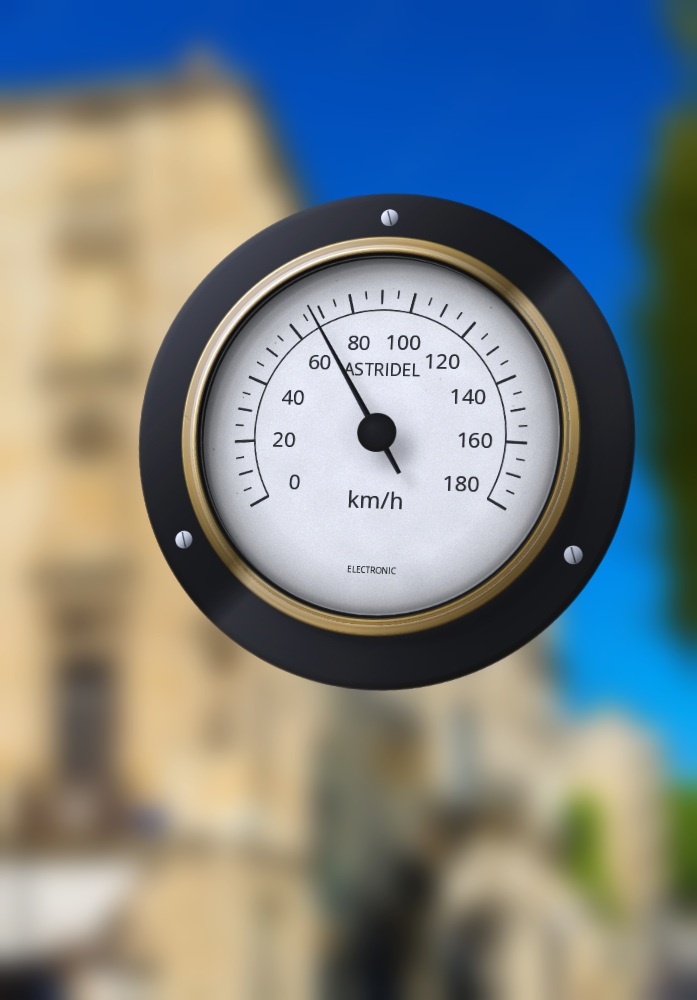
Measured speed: 67.5 km/h
